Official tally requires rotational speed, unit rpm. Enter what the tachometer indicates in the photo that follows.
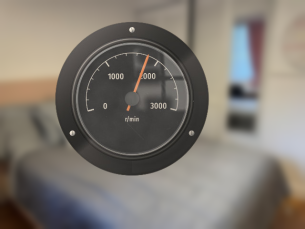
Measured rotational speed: 1800 rpm
